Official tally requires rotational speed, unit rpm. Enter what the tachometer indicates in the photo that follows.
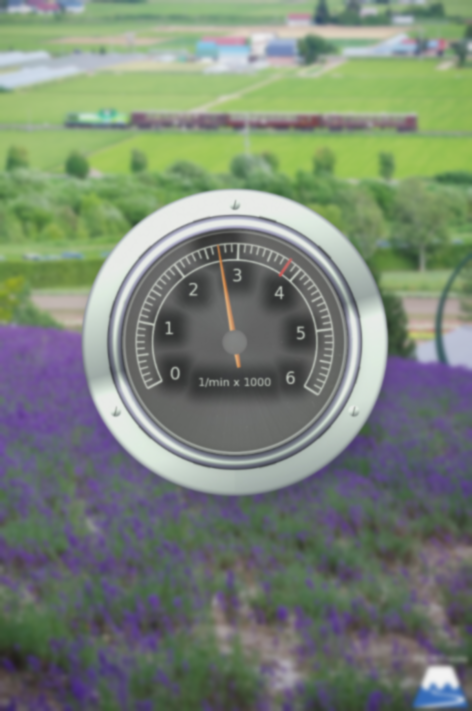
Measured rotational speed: 2700 rpm
